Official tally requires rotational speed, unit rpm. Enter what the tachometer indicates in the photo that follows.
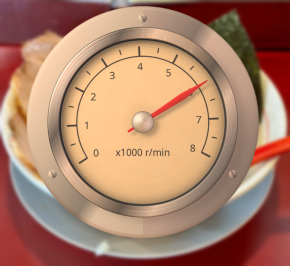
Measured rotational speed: 6000 rpm
